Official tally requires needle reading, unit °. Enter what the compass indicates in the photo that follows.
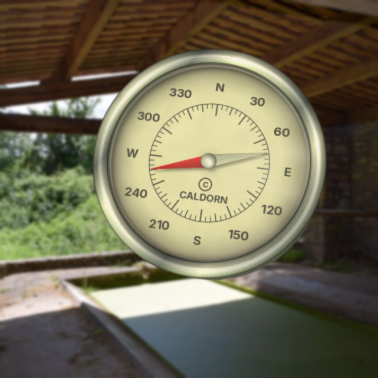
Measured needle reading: 255 °
